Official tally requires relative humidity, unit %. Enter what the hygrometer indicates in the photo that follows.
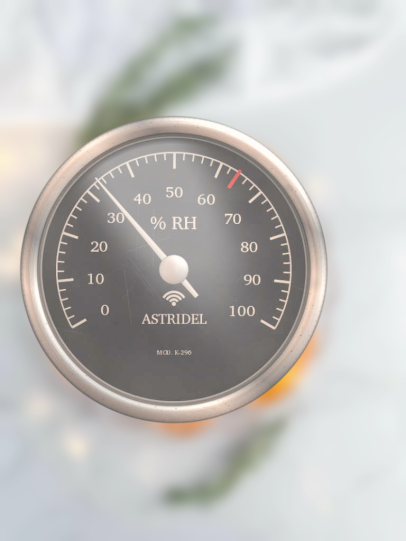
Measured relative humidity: 33 %
